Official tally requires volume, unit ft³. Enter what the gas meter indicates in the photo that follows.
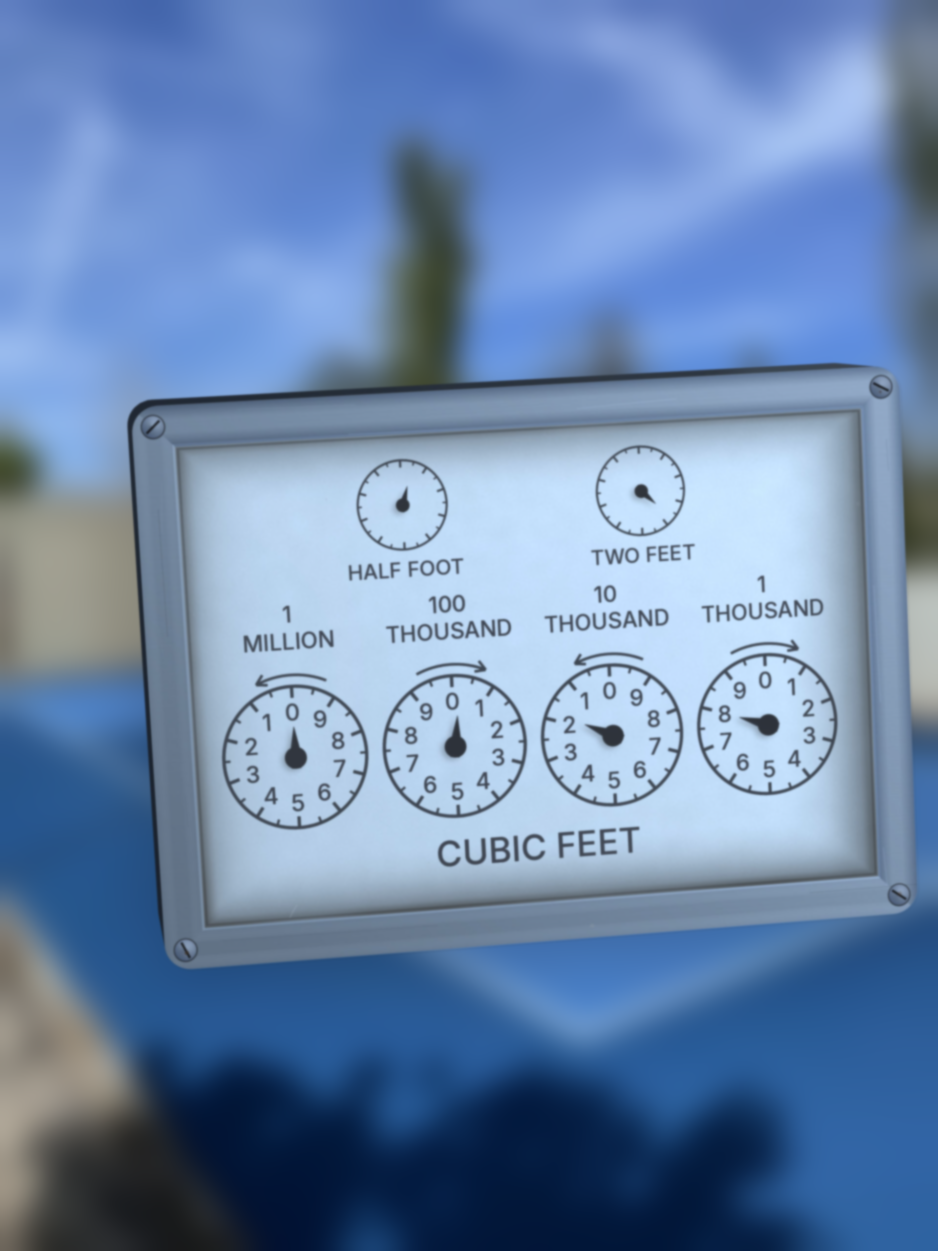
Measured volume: 1800 ft³
